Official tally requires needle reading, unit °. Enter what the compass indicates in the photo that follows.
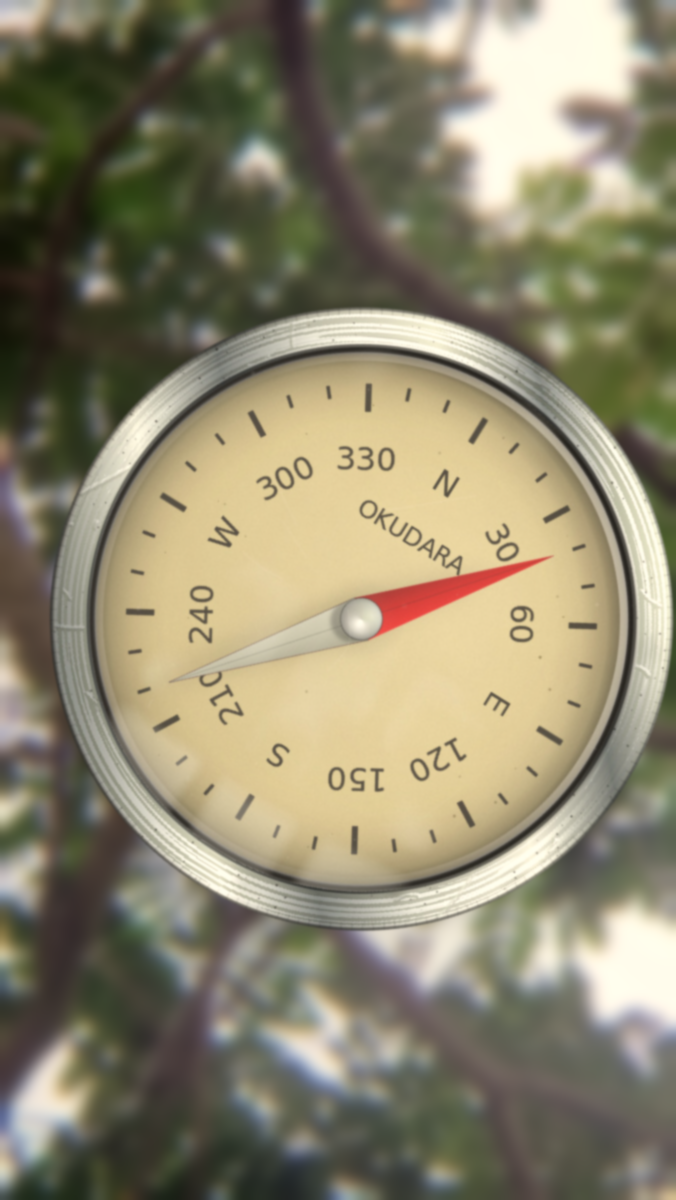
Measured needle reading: 40 °
